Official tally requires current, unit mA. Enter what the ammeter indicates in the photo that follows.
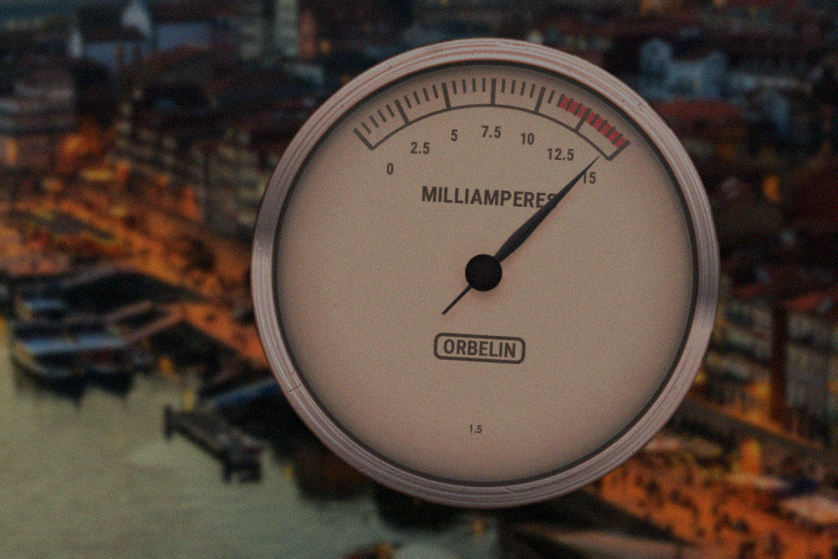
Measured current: 14.5 mA
